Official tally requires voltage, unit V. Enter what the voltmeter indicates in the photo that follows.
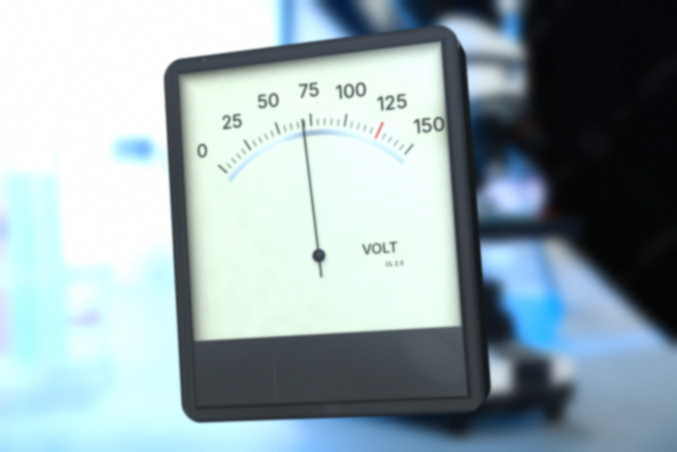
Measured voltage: 70 V
